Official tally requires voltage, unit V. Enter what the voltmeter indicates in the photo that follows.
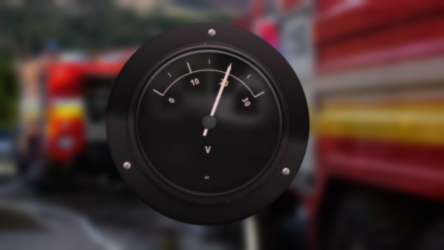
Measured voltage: 20 V
